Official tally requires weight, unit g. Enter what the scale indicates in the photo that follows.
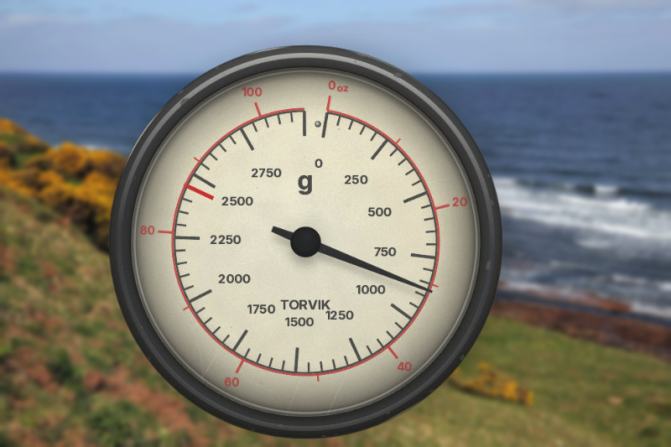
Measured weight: 875 g
